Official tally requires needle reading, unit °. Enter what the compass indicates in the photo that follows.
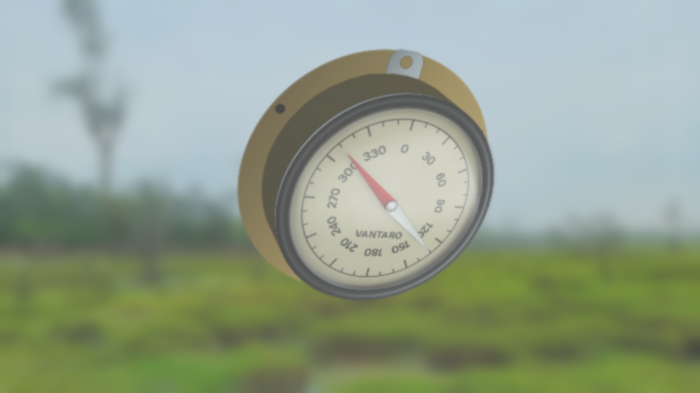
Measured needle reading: 310 °
